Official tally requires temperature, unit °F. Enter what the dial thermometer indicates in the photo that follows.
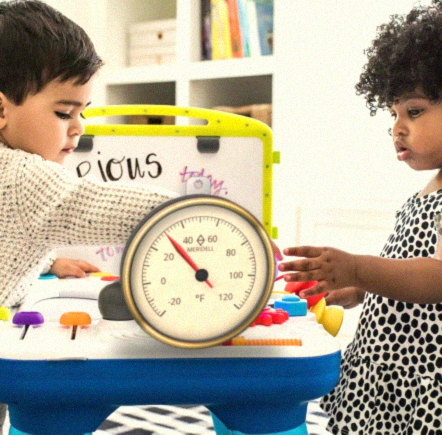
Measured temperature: 30 °F
